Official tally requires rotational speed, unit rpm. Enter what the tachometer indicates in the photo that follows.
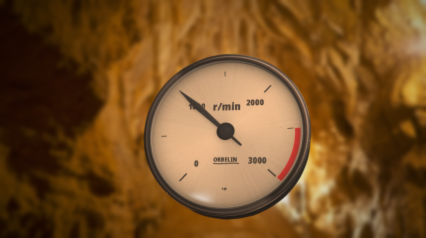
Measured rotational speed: 1000 rpm
